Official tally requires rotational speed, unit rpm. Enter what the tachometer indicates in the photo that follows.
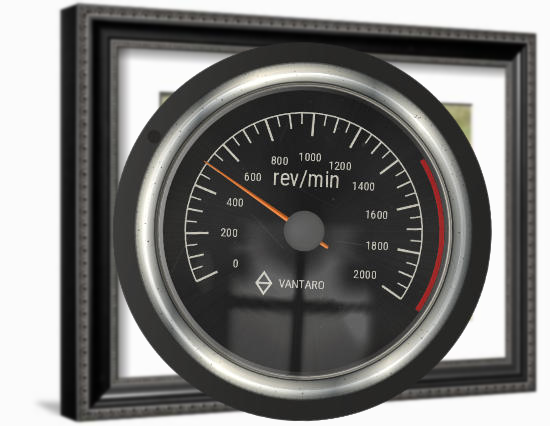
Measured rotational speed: 500 rpm
